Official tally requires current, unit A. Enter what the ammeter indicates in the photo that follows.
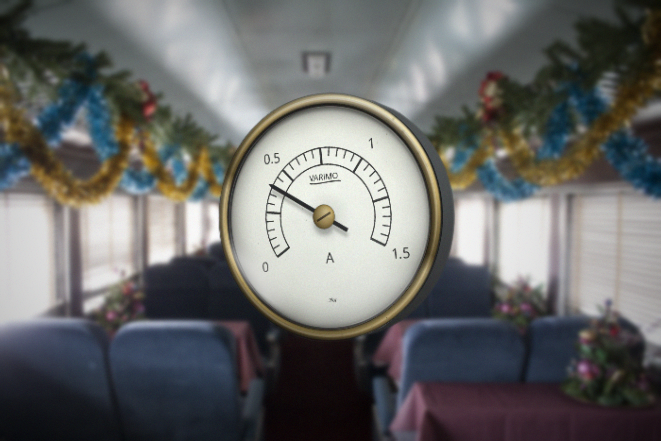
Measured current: 0.4 A
